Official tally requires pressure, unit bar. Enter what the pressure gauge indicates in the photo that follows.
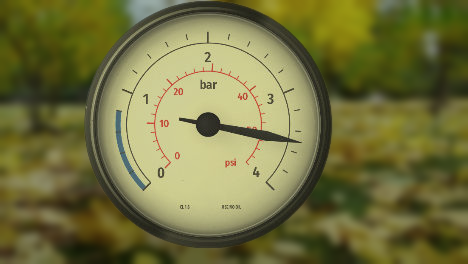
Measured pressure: 3.5 bar
